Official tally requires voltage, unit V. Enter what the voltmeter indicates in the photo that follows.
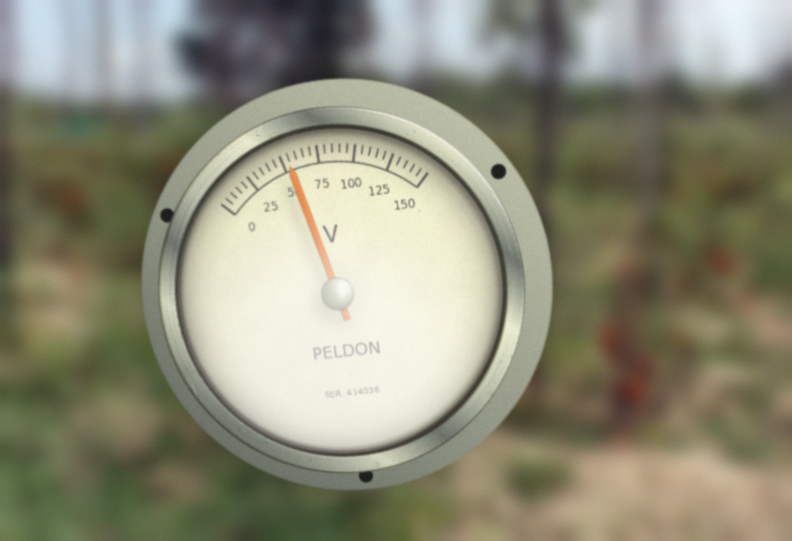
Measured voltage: 55 V
